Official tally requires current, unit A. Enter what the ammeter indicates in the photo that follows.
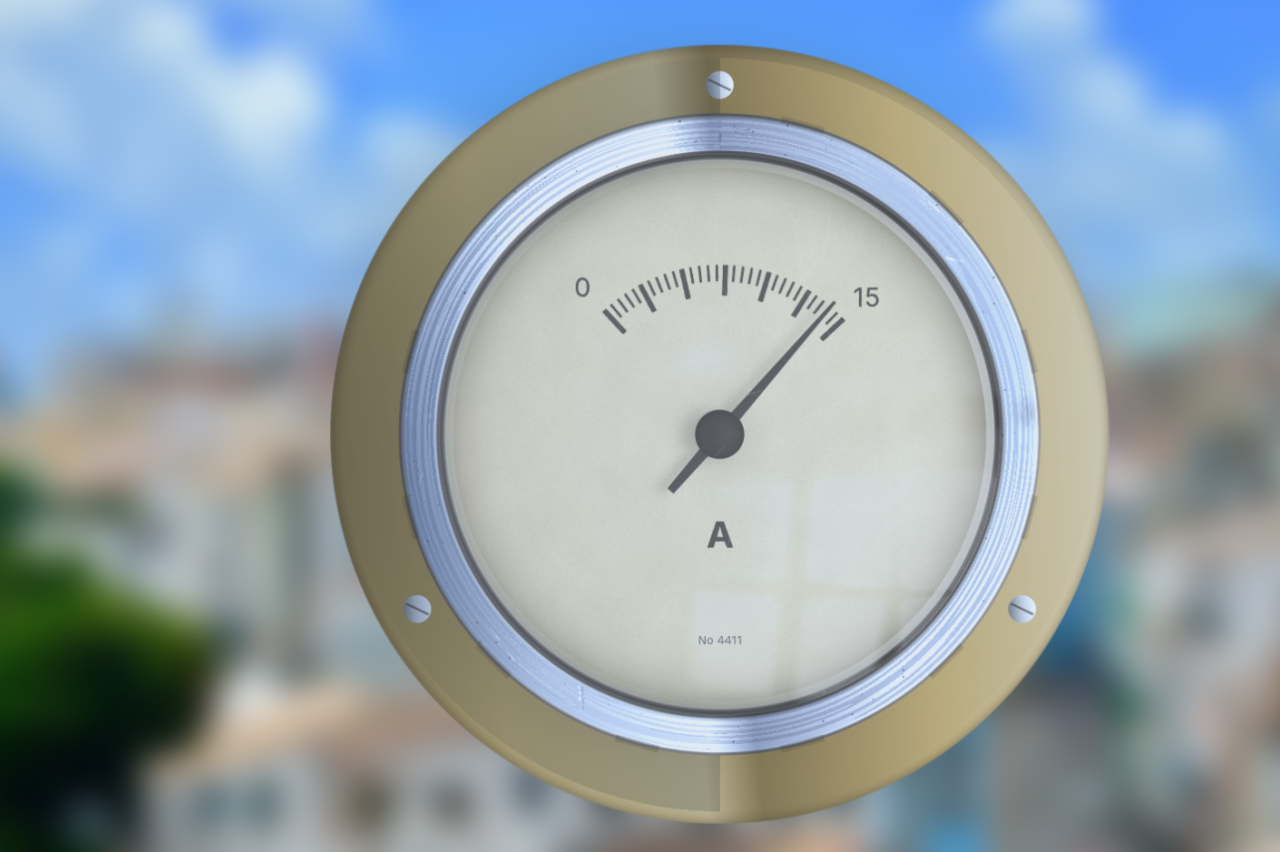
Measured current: 14 A
